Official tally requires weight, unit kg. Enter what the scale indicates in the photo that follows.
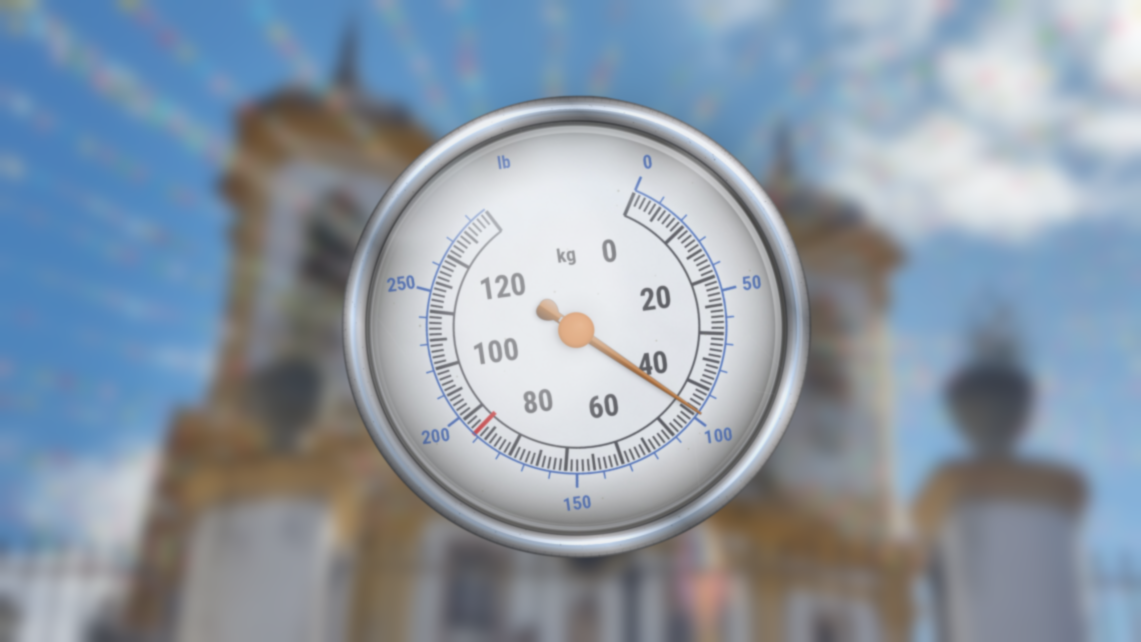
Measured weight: 44 kg
